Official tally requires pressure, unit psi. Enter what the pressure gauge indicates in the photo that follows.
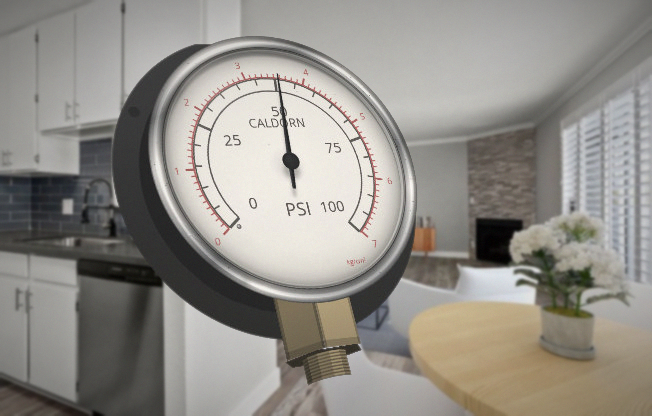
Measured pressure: 50 psi
